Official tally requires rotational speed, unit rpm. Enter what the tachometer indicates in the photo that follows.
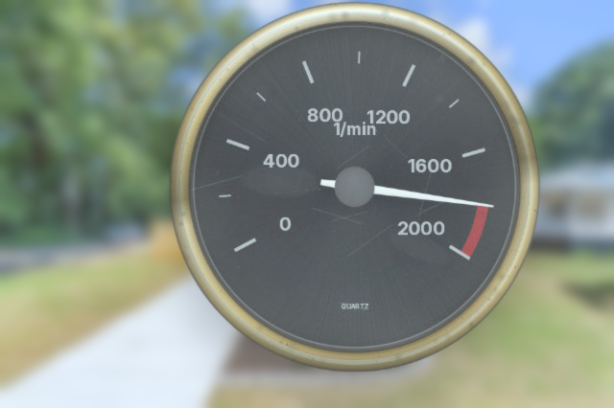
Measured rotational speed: 1800 rpm
